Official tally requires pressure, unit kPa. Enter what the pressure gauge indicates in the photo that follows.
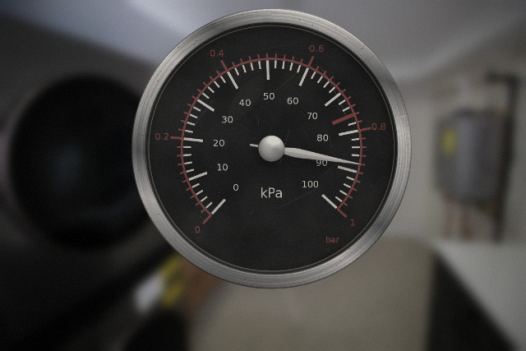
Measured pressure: 88 kPa
